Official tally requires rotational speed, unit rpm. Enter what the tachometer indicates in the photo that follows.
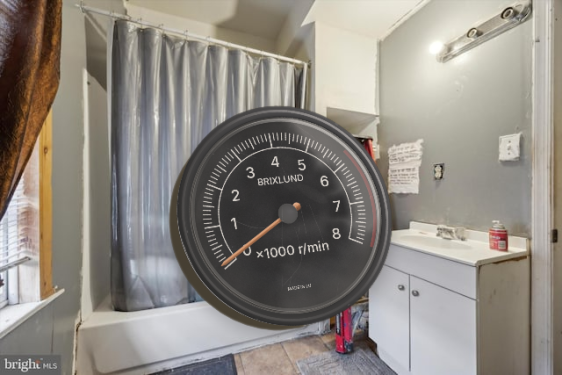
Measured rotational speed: 100 rpm
